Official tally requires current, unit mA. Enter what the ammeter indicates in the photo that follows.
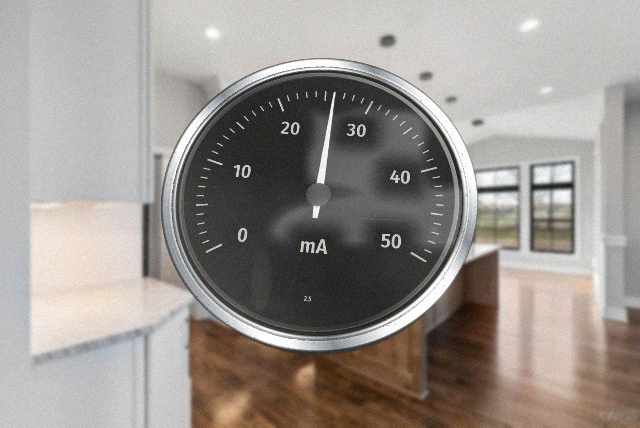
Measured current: 26 mA
